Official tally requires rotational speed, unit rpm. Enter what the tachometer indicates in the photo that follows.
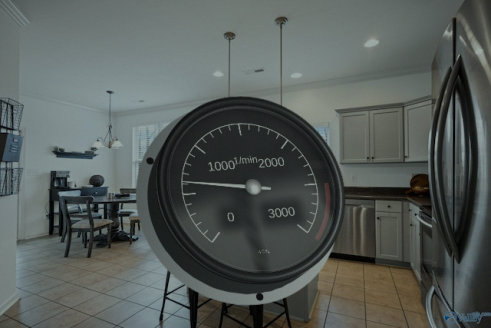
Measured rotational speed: 600 rpm
